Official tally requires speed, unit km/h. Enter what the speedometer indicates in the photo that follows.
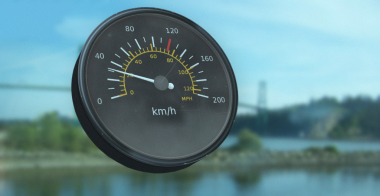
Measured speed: 30 km/h
